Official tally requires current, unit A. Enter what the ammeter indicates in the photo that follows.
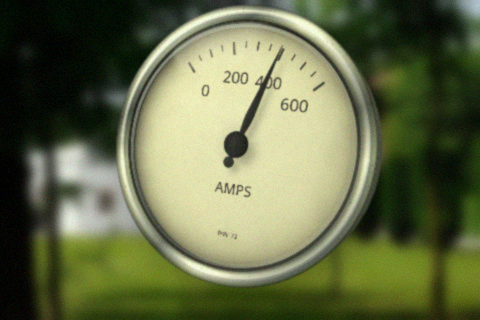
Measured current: 400 A
